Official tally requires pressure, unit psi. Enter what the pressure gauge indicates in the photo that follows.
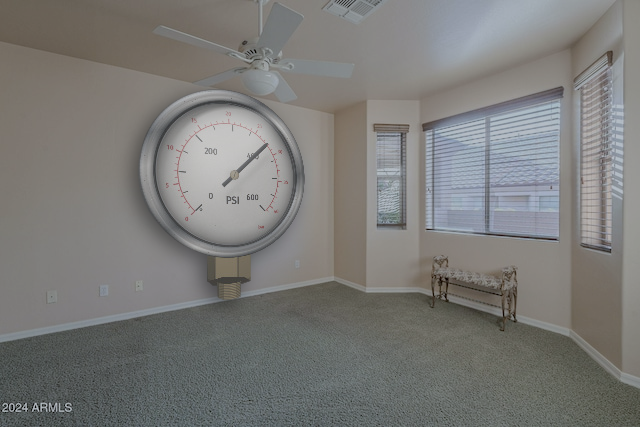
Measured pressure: 400 psi
